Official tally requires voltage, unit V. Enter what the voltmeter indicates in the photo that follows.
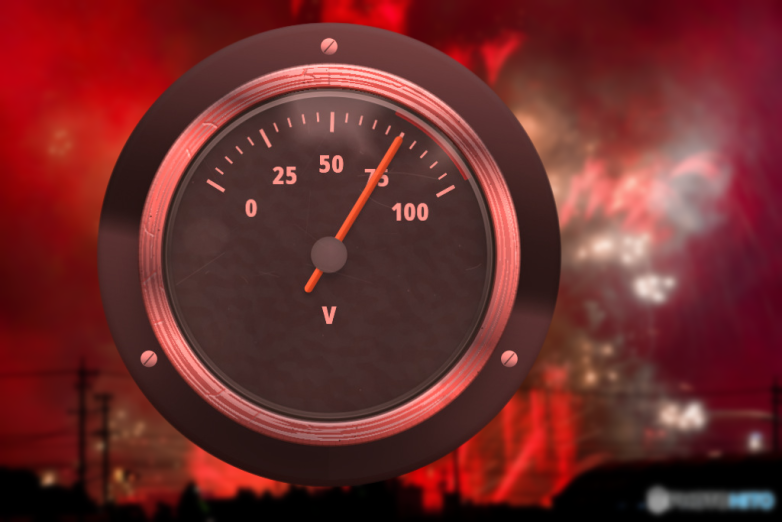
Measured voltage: 75 V
